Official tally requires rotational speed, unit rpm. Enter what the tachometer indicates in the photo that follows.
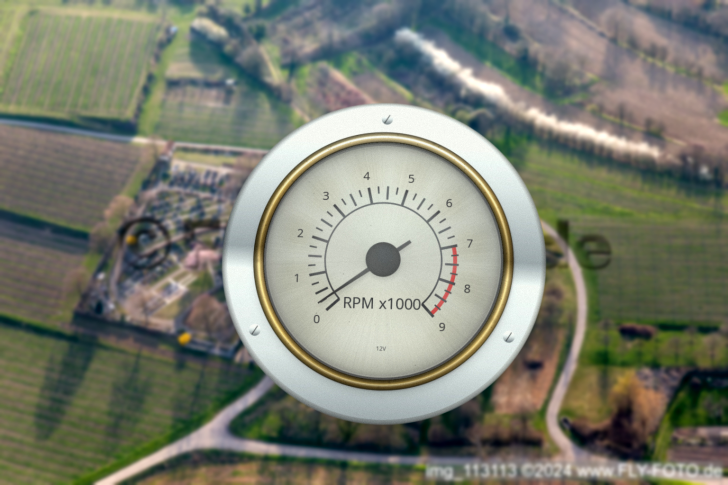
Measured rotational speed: 250 rpm
